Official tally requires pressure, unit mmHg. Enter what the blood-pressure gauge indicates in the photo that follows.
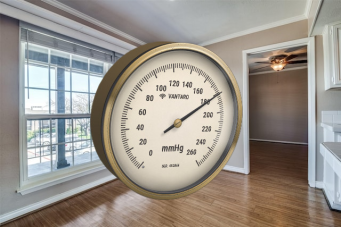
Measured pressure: 180 mmHg
